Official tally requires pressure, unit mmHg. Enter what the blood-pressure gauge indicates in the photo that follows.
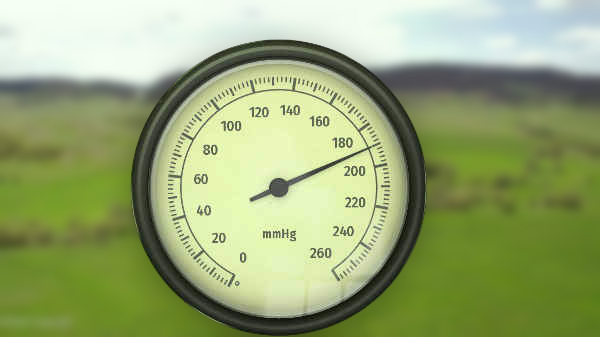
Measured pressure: 190 mmHg
